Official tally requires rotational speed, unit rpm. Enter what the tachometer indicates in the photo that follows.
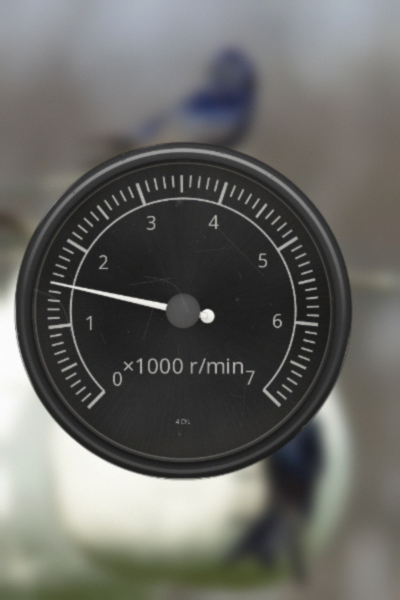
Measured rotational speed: 1500 rpm
